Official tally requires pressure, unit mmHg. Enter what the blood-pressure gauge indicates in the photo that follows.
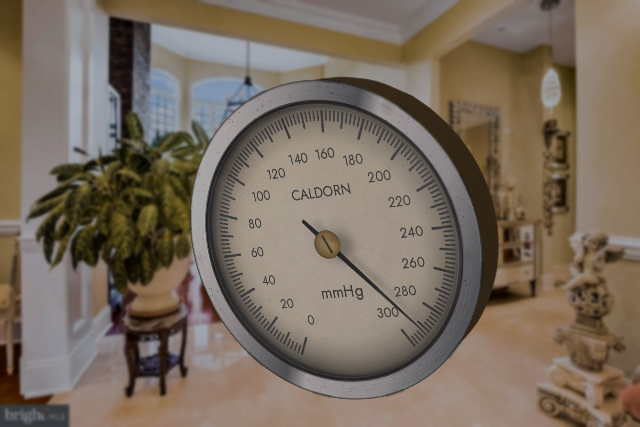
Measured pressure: 290 mmHg
